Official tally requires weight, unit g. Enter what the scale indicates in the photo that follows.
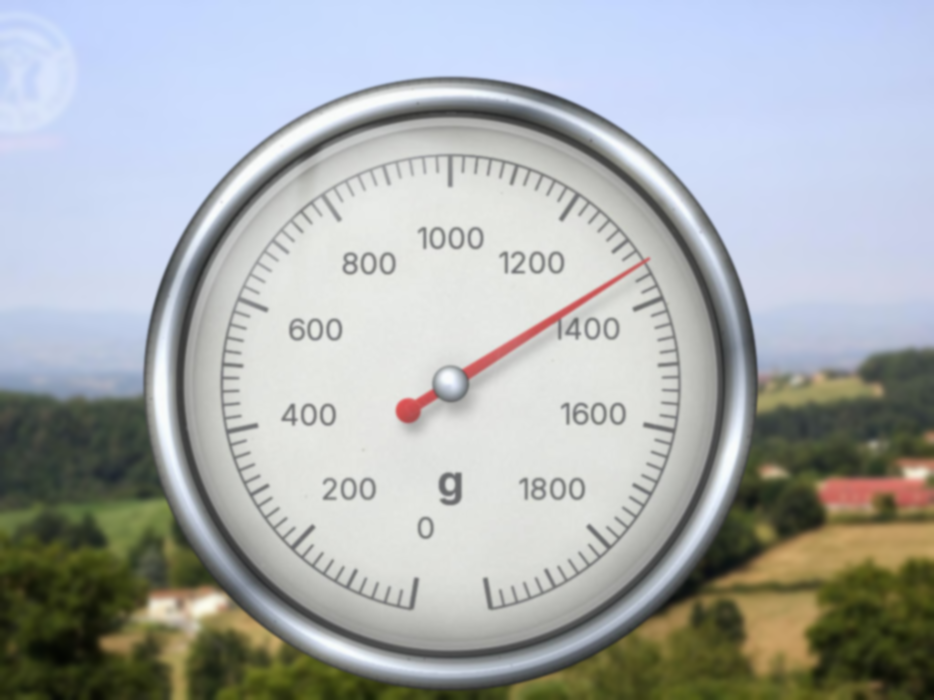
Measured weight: 1340 g
